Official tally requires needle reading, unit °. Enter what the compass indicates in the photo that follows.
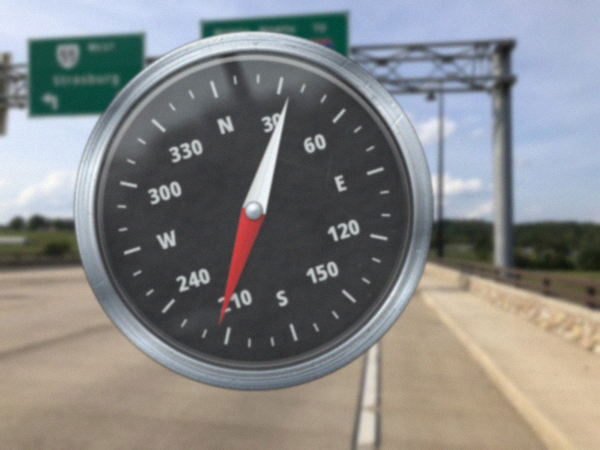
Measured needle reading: 215 °
